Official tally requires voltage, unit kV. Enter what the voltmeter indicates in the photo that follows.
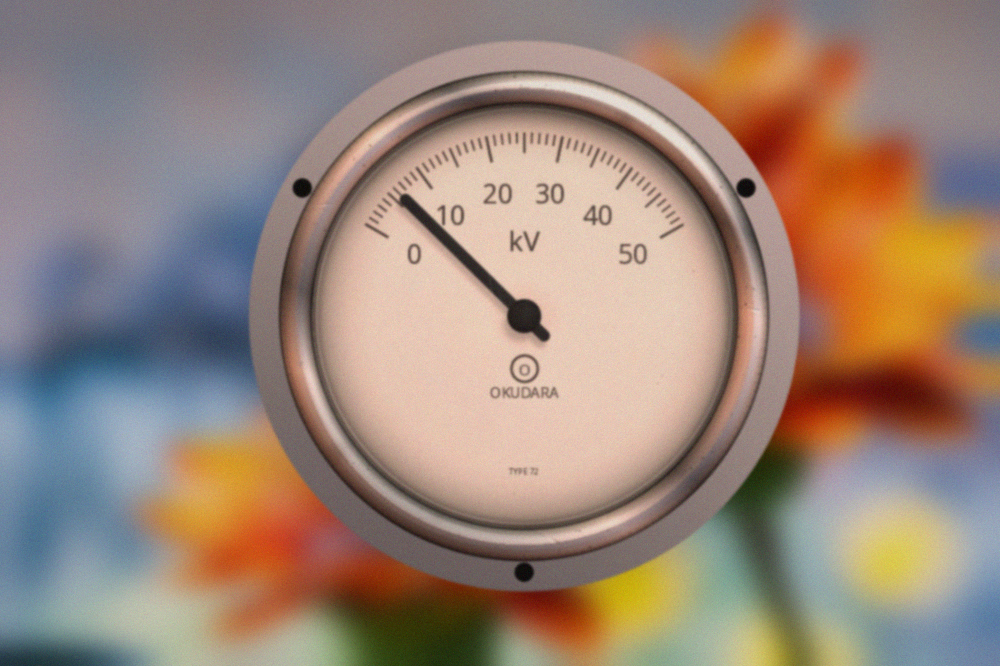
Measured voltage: 6 kV
